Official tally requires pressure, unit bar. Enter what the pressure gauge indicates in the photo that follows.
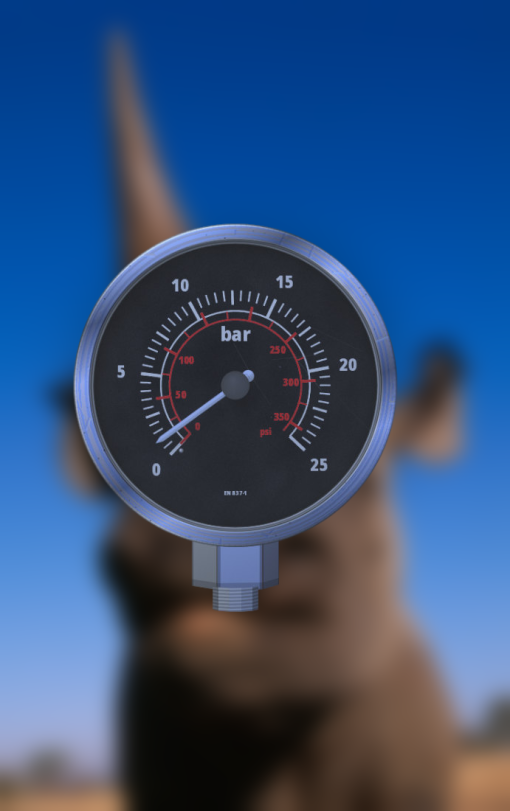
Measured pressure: 1 bar
